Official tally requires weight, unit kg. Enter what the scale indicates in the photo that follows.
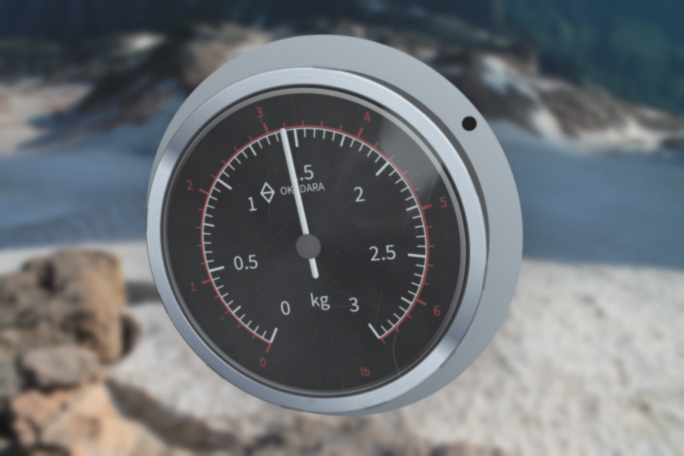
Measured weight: 1.45 kg
